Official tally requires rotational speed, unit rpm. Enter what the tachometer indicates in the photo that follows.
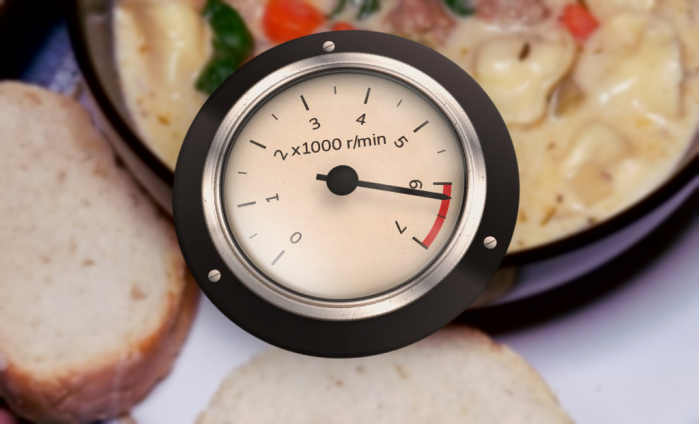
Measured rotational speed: 6250 rpm
